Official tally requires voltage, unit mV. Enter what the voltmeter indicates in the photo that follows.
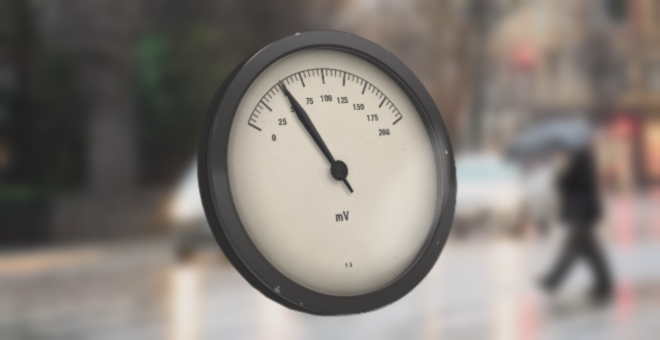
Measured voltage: 50 mV
